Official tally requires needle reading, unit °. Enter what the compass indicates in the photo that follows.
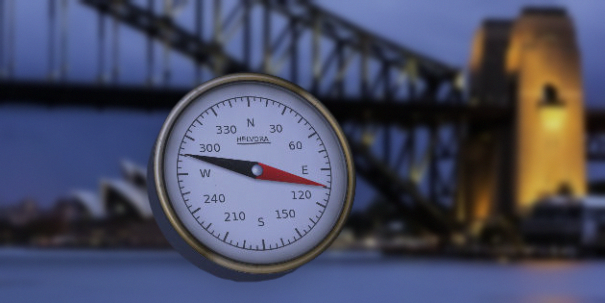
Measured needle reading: 105 °
